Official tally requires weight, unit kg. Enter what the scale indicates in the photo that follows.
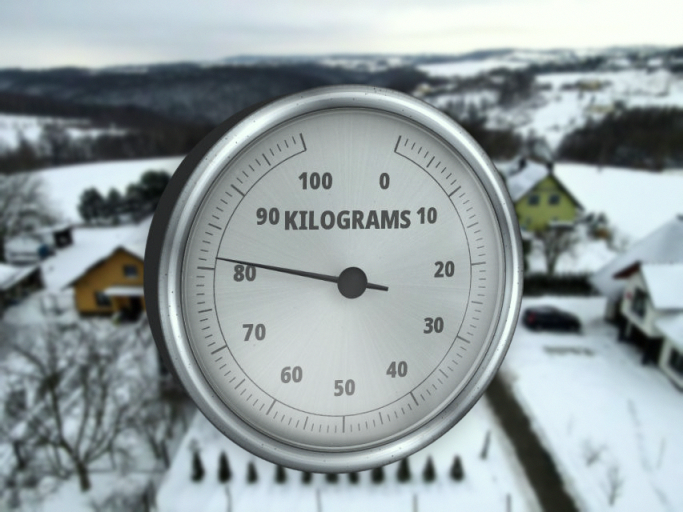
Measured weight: 81.5 kg
